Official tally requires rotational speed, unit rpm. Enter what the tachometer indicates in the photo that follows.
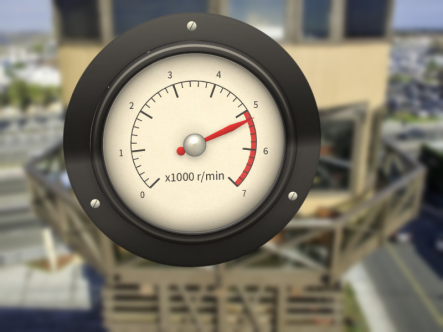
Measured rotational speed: 5200 rpm
